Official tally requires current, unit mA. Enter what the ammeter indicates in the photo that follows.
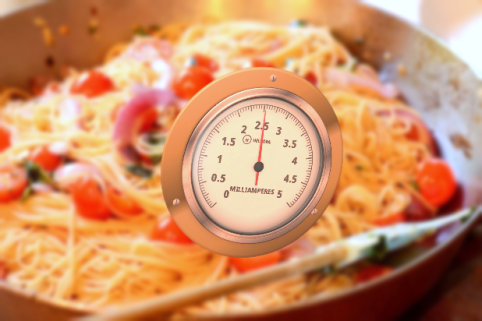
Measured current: 2.5 mA
